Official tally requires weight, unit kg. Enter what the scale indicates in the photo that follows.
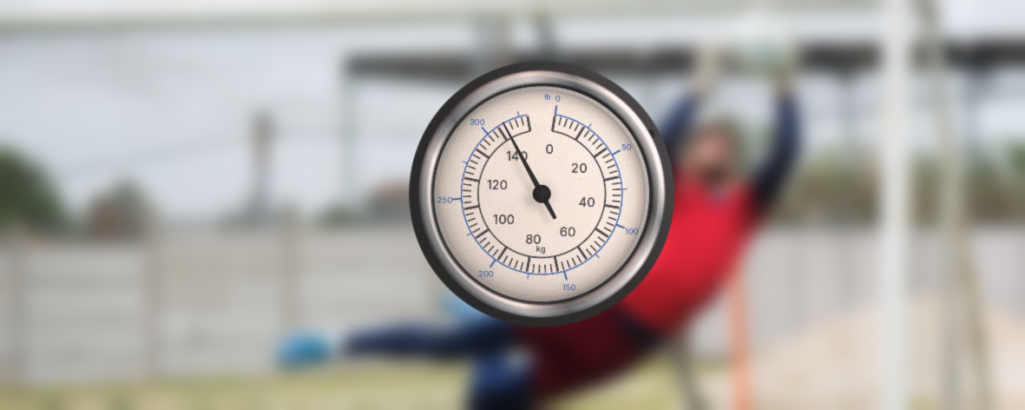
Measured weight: 142 kg
